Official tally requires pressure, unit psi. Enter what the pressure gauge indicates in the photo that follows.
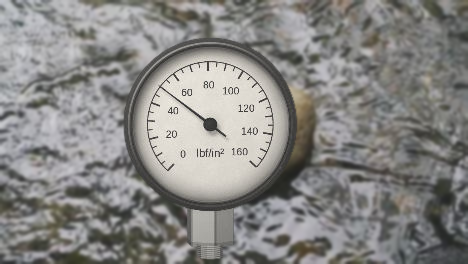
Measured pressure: 50 psi
